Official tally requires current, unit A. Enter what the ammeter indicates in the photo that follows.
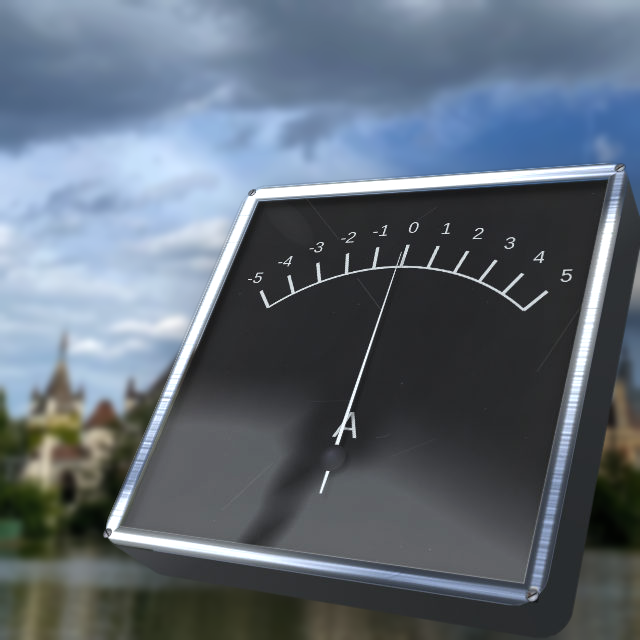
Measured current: 0 A
